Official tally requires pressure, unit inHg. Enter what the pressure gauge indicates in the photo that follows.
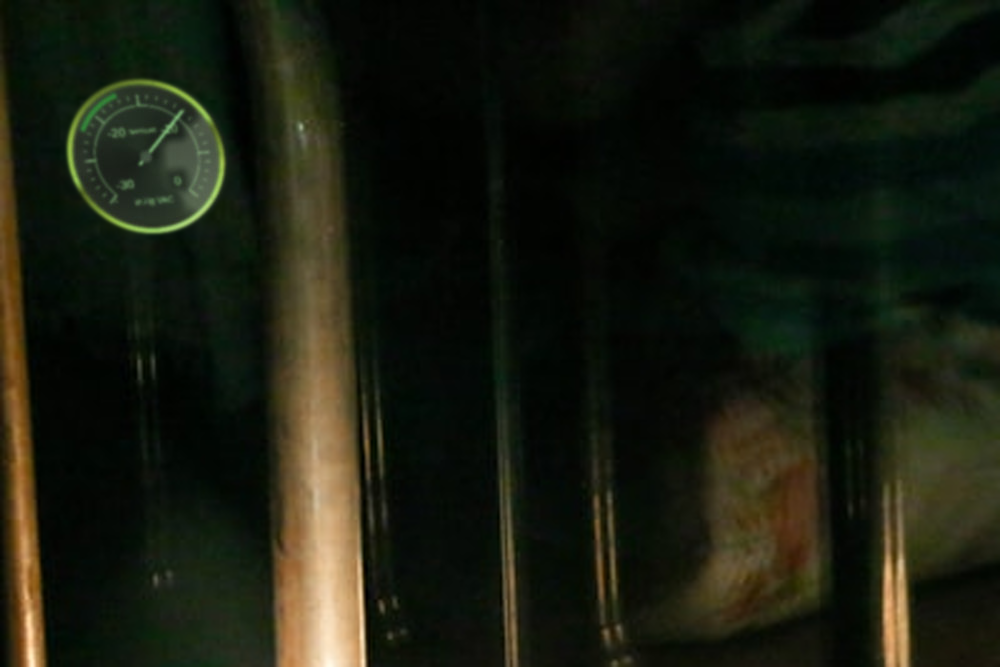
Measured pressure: -10 inHg
